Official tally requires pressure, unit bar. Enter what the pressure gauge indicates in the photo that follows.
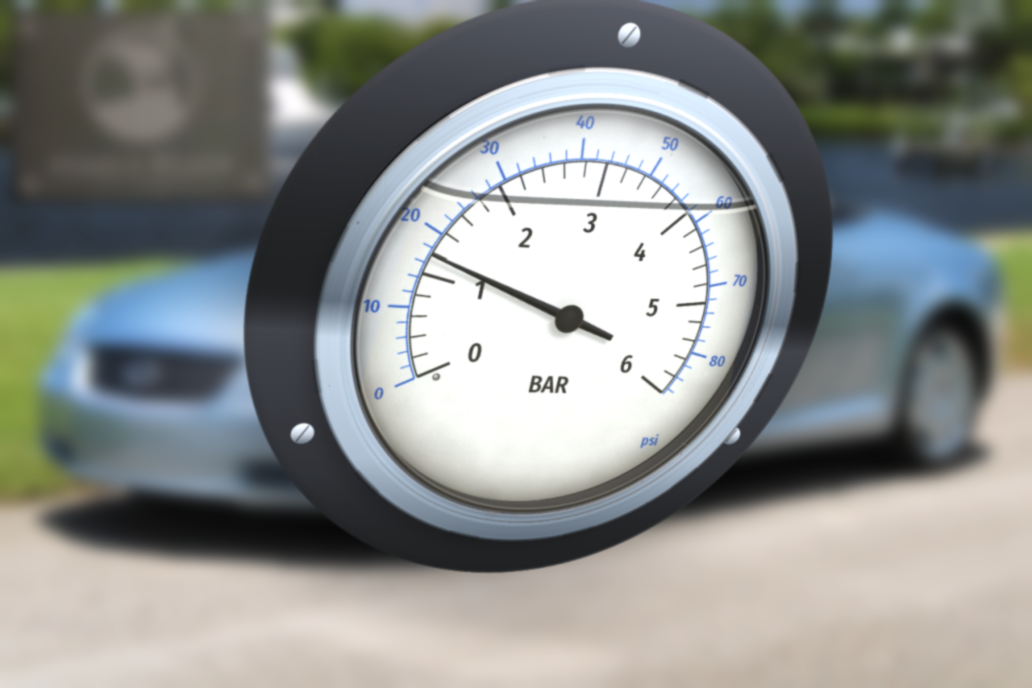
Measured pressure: 1.2 bar
